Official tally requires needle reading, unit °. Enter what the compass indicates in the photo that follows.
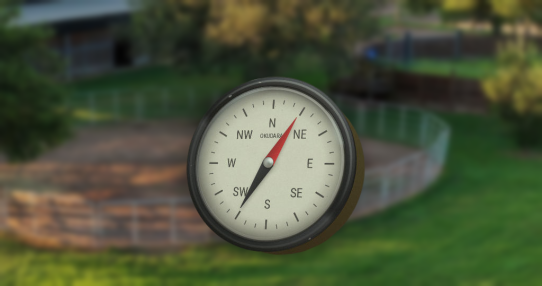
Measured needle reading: 30 °
